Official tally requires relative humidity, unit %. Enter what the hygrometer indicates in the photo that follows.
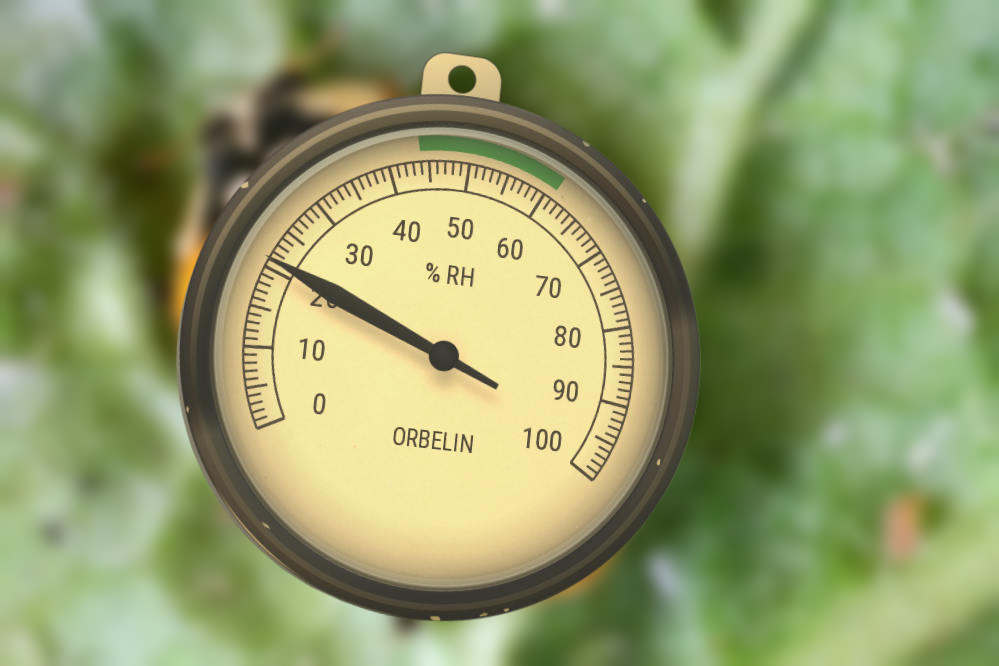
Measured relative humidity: 21 %
